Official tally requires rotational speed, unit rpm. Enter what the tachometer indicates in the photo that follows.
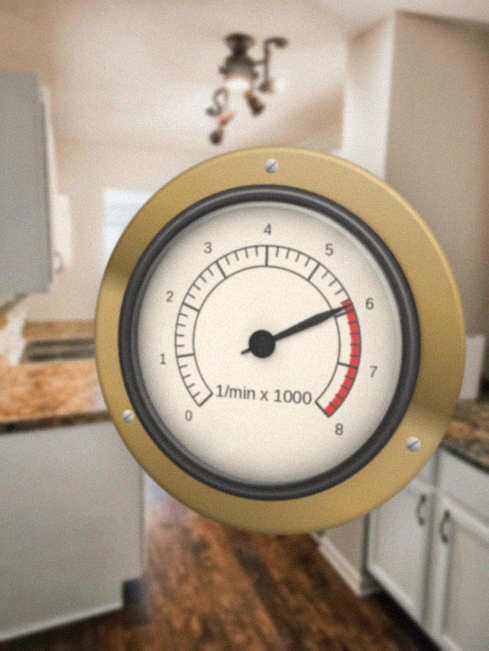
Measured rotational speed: 5900 rpm
